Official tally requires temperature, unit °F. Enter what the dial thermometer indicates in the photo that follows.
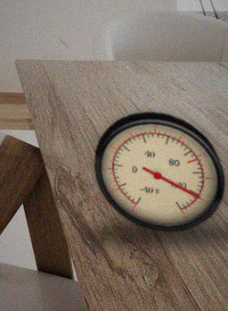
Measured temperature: 120 °F
